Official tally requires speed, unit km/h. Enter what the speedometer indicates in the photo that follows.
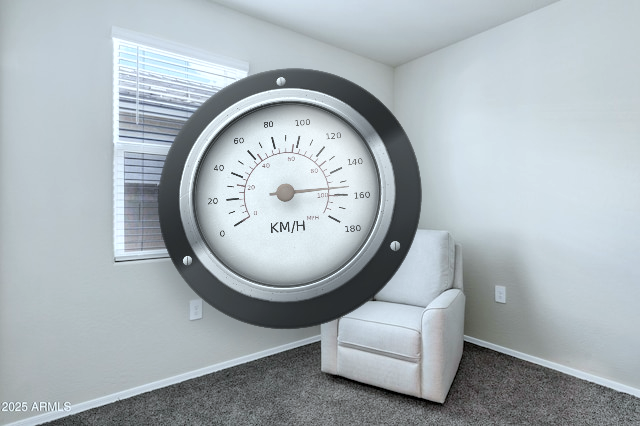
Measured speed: 155 km/h
